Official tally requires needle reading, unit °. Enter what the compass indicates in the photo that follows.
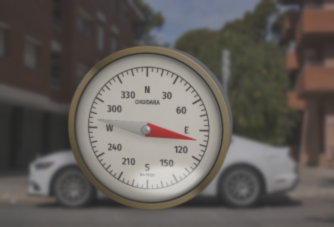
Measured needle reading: 100 °
